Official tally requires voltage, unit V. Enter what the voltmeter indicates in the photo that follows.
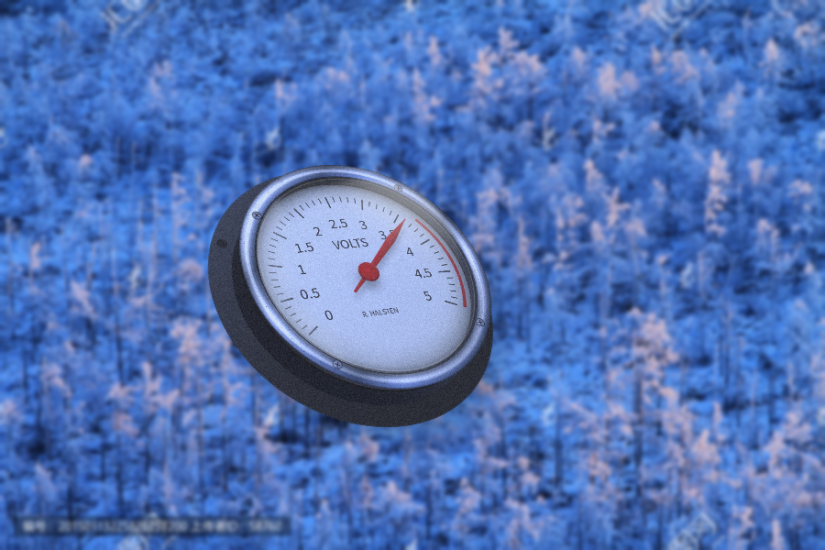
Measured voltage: 3.6 V
